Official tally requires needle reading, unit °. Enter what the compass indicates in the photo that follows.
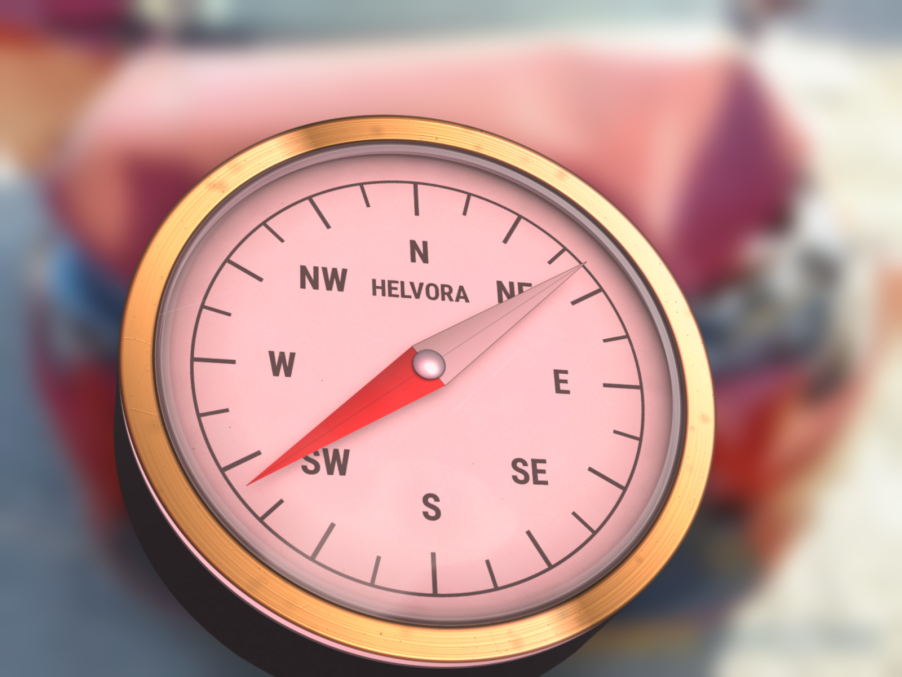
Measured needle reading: 232.5 °
